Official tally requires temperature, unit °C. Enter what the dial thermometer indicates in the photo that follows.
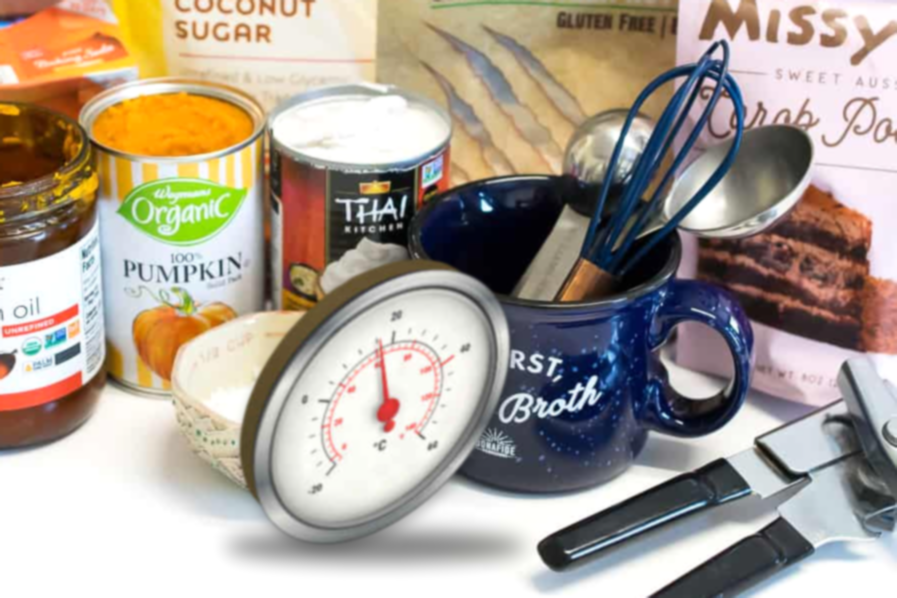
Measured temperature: 16 °C
